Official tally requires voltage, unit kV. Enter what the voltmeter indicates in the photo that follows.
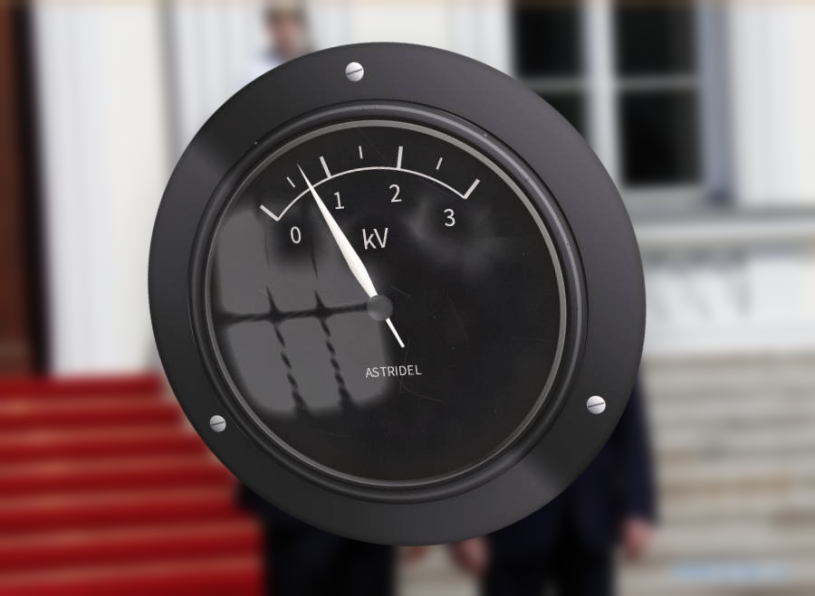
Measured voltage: 0.75 kV
